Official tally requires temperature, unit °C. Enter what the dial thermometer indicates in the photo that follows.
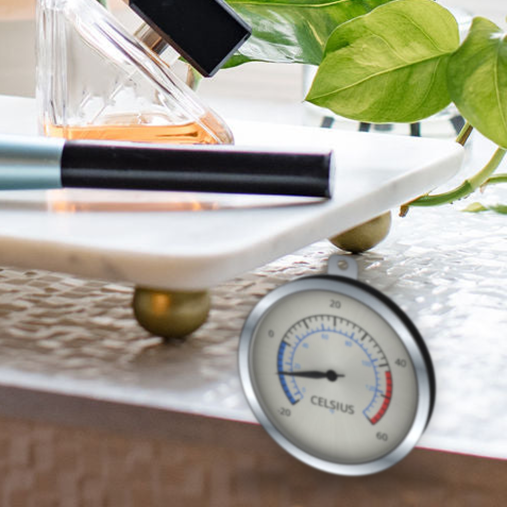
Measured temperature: -10 °C
